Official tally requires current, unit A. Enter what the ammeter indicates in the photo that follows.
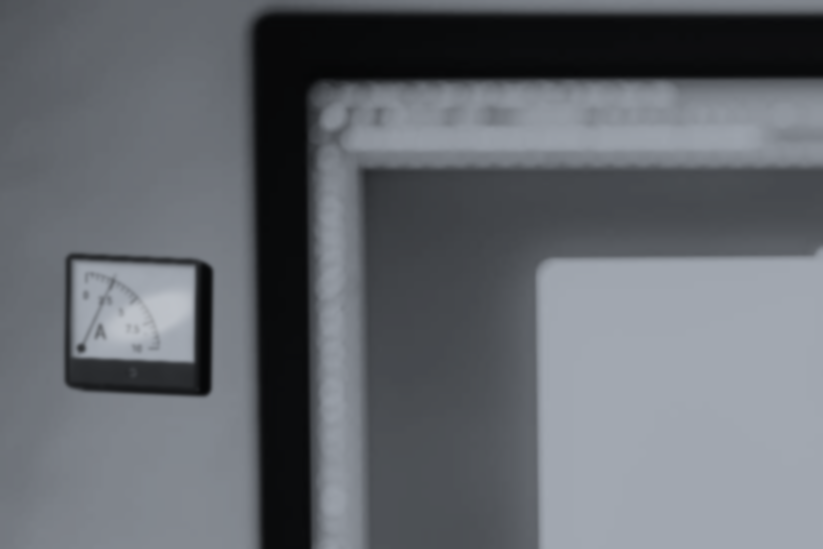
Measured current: 2.5 A
